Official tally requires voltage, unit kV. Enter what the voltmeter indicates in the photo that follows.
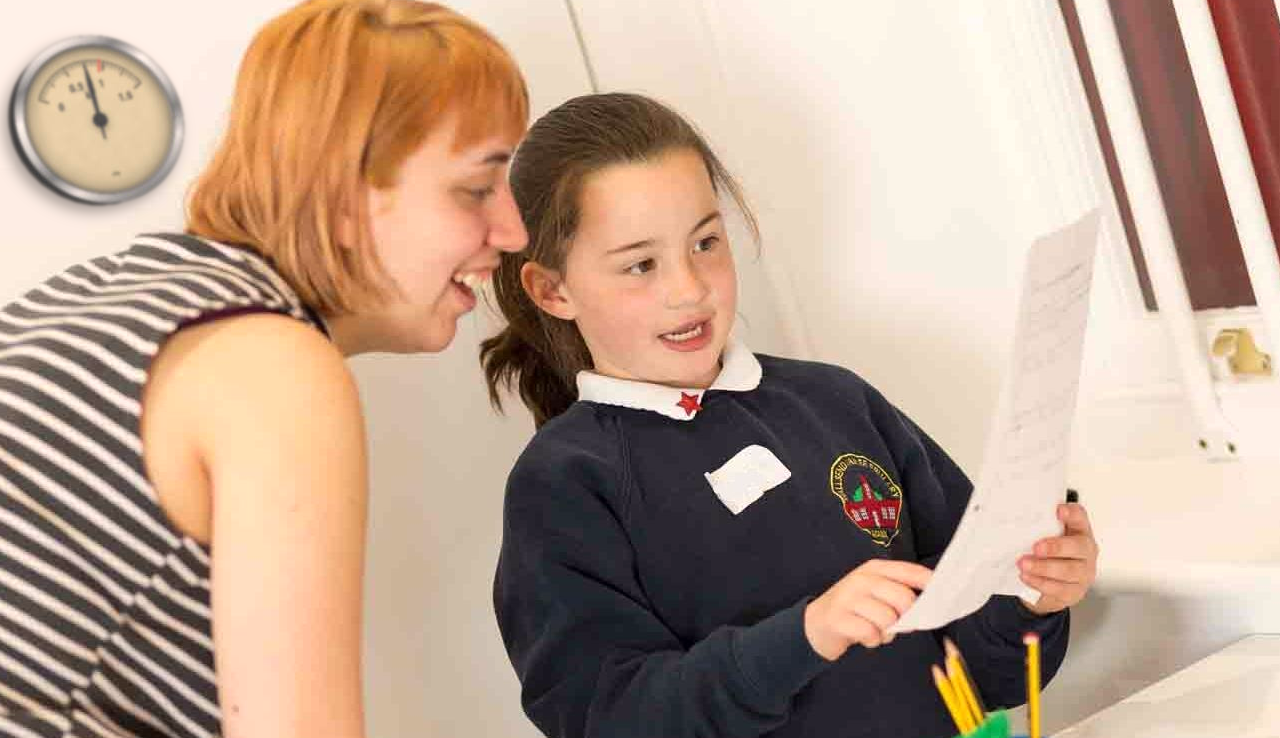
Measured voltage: 0.75 kV
